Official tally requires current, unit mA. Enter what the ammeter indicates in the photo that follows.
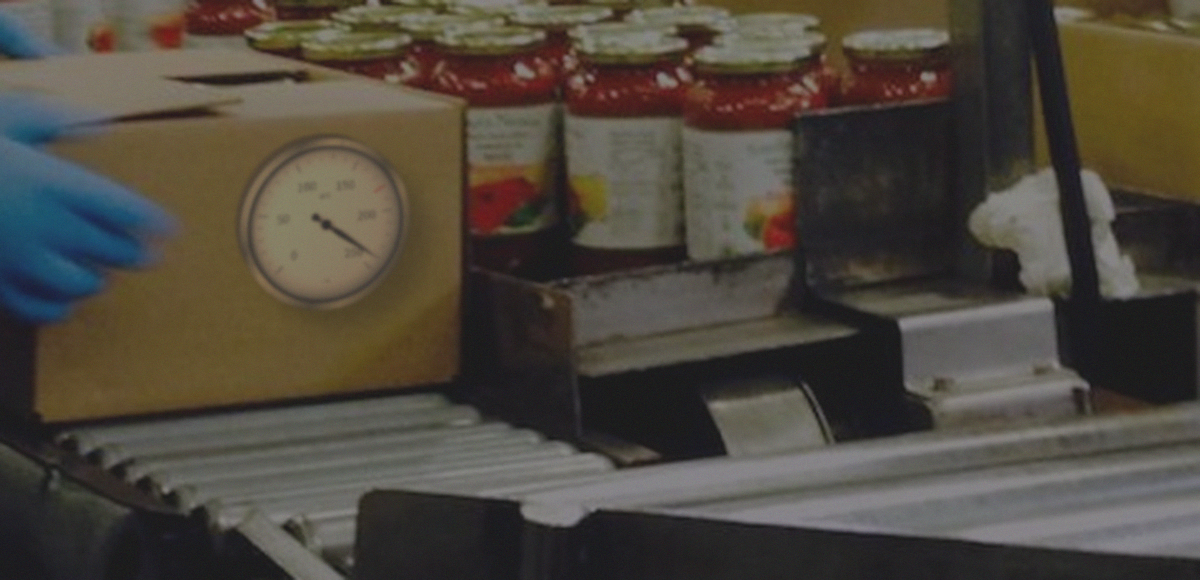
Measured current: 240 mA
